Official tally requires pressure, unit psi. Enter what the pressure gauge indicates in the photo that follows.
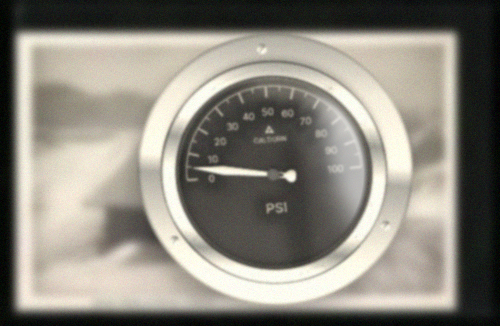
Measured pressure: 5 psi
